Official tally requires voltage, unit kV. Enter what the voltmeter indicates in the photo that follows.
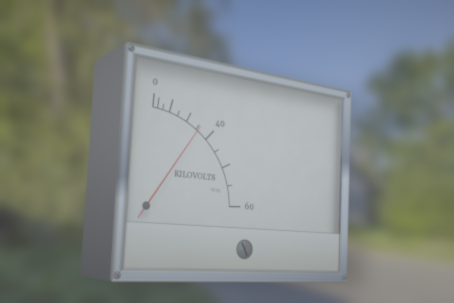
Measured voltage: 35 kV
